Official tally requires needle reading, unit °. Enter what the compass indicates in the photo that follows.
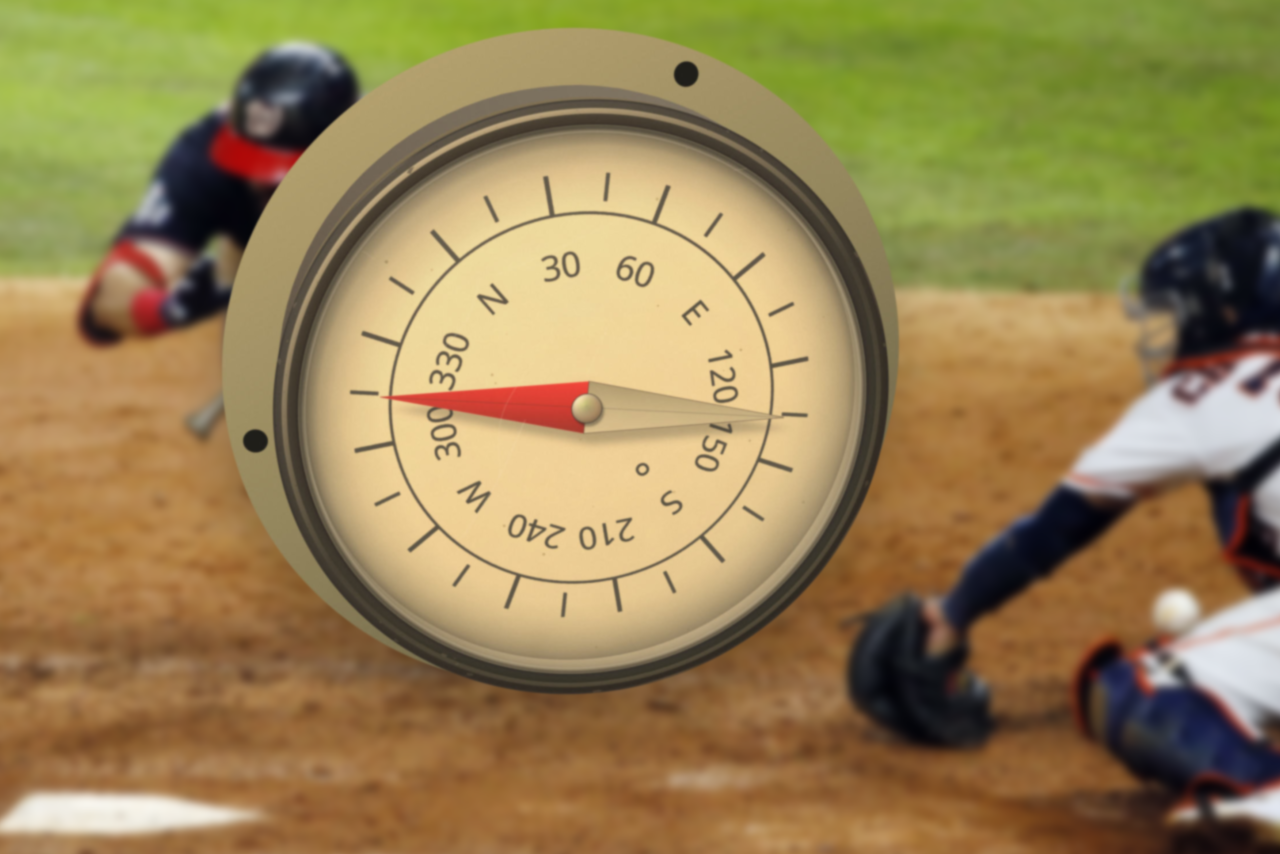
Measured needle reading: 315 °
